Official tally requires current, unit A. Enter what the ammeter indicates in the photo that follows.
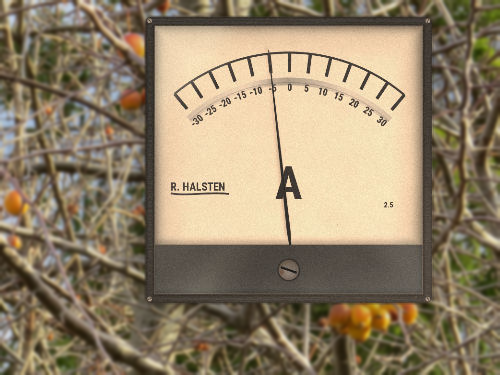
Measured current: -5 A
